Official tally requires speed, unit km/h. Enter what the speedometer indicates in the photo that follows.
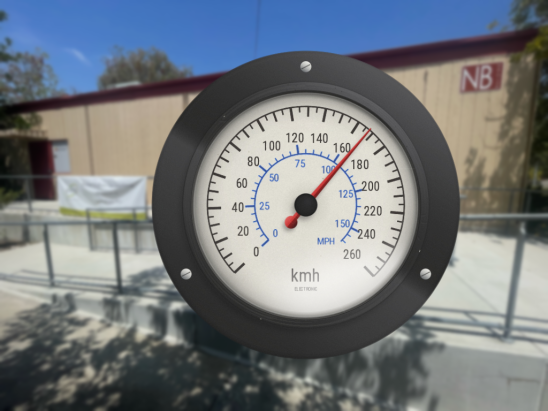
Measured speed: 167.5 km/h
